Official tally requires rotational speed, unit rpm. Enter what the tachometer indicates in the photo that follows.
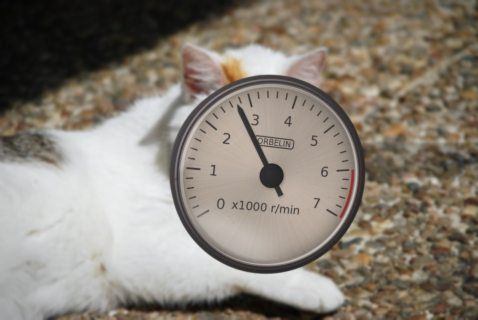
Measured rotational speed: 2700 rpm
